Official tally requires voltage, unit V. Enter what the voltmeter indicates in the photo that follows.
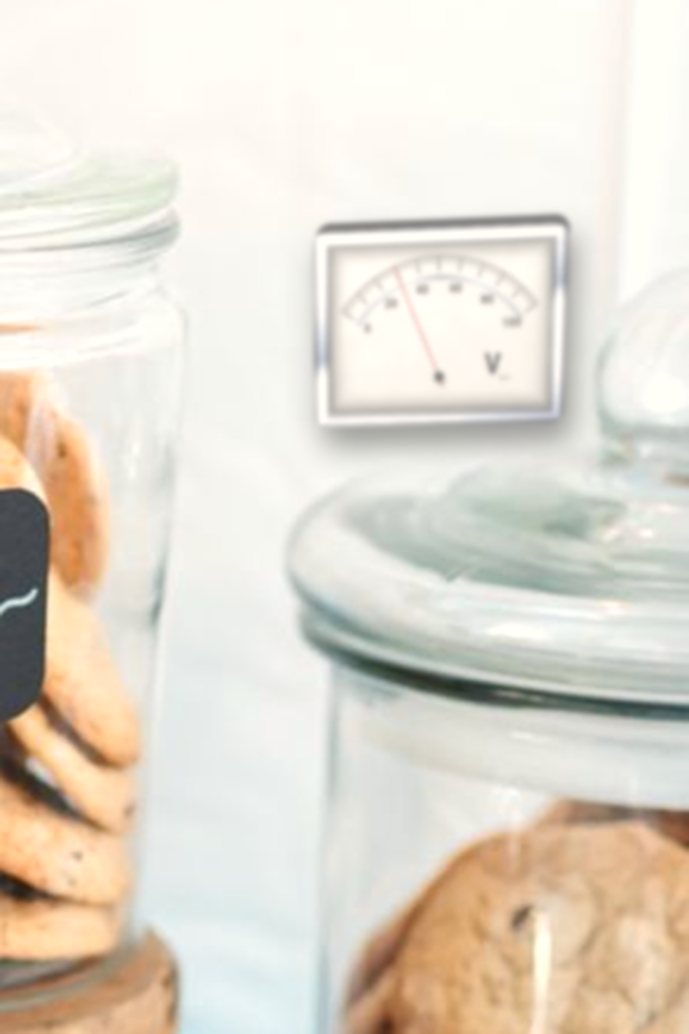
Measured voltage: 30 V
